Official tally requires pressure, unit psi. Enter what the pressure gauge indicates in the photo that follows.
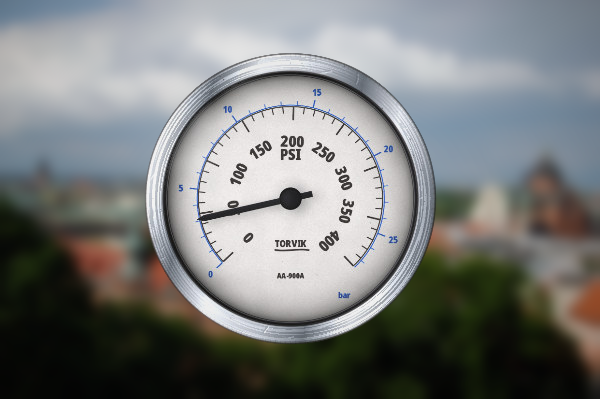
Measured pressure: 45 psi
